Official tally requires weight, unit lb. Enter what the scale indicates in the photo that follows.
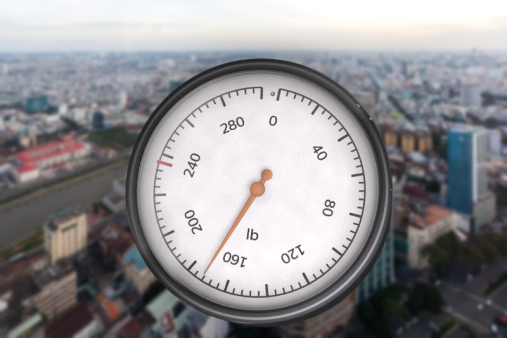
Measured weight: 172 lb
